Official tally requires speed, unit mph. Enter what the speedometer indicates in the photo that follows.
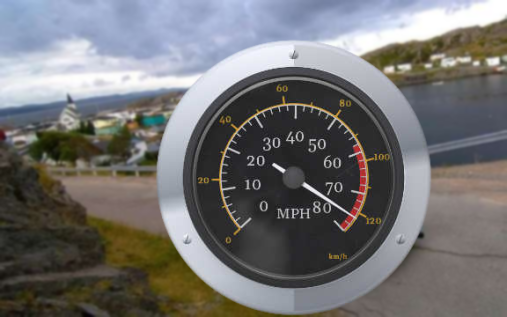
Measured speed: 76 mph
